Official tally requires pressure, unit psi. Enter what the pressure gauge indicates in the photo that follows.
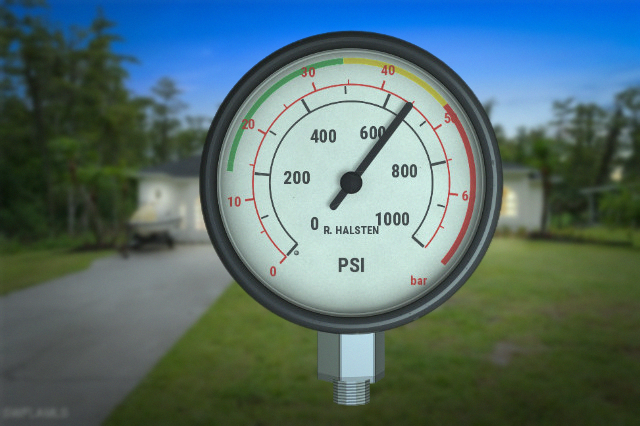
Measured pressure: 650 psi
